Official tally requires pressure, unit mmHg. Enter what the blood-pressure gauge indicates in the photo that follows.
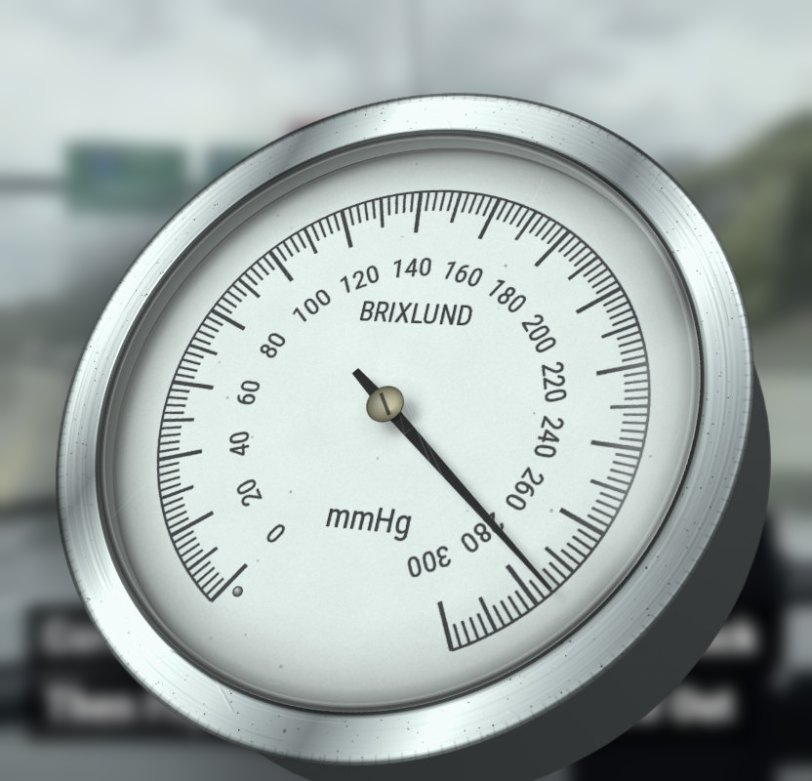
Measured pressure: 276 mmHg
